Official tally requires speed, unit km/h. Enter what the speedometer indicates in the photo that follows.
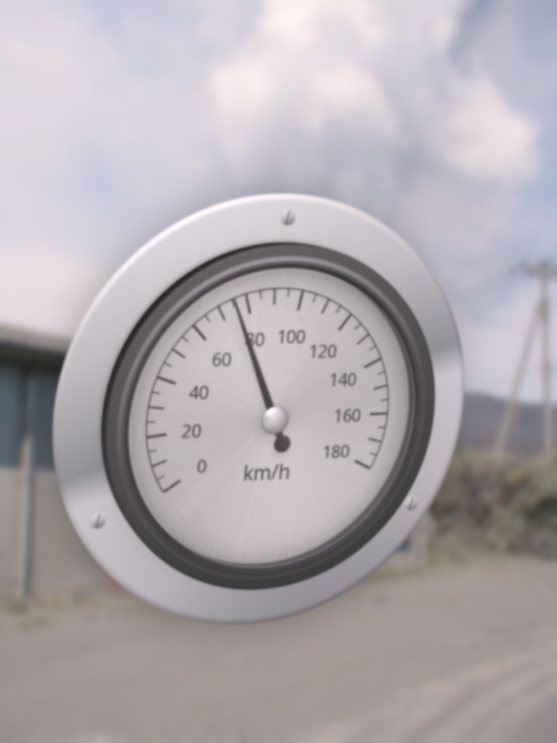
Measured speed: 75 km/h
